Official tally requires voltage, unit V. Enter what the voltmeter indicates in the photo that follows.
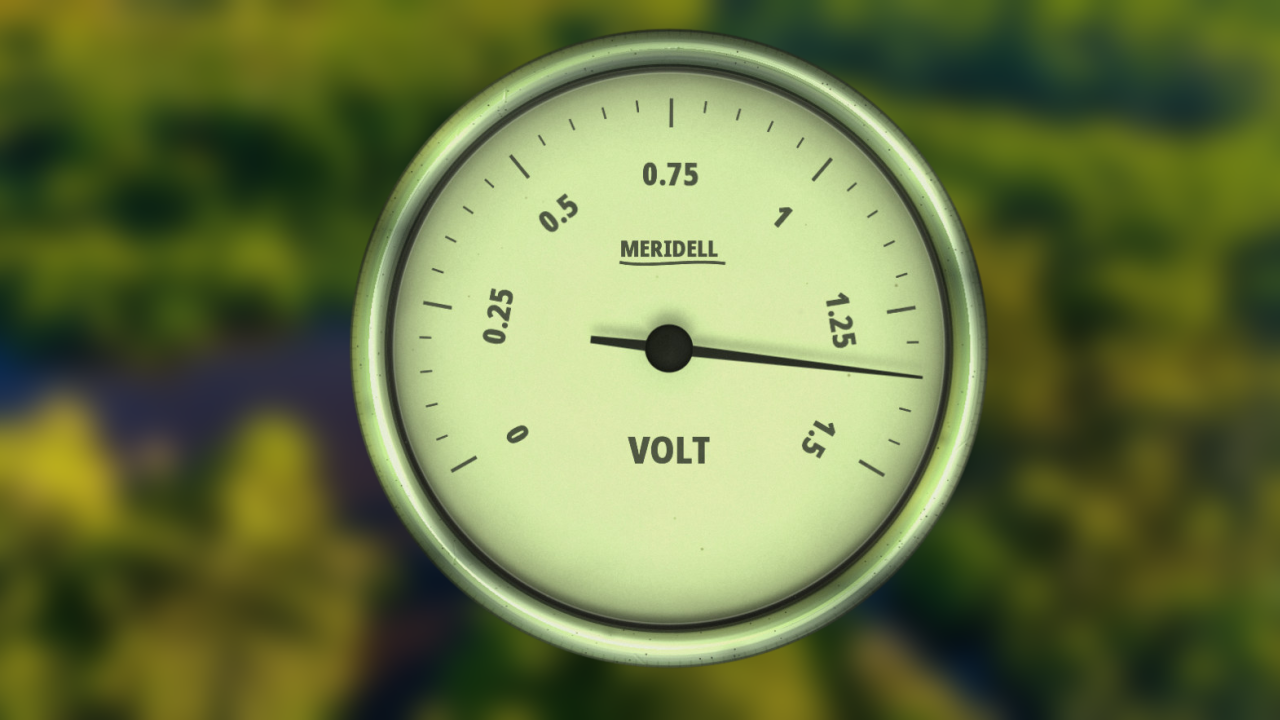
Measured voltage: 1.35 V
